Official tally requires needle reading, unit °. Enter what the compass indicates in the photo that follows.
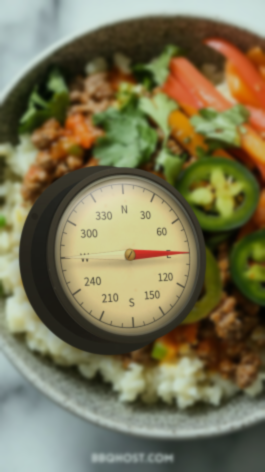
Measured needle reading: 90 °
